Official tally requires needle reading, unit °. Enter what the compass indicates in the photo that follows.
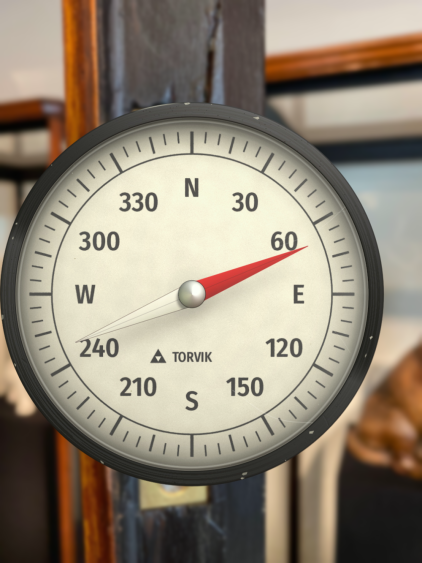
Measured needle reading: 67.5 °
